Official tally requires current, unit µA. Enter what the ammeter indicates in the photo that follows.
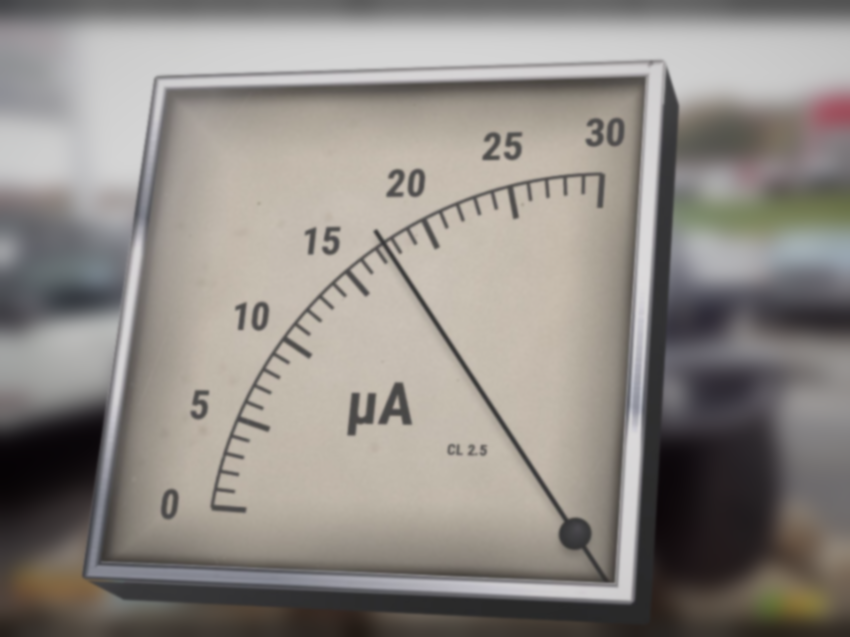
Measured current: 17.5 µA
